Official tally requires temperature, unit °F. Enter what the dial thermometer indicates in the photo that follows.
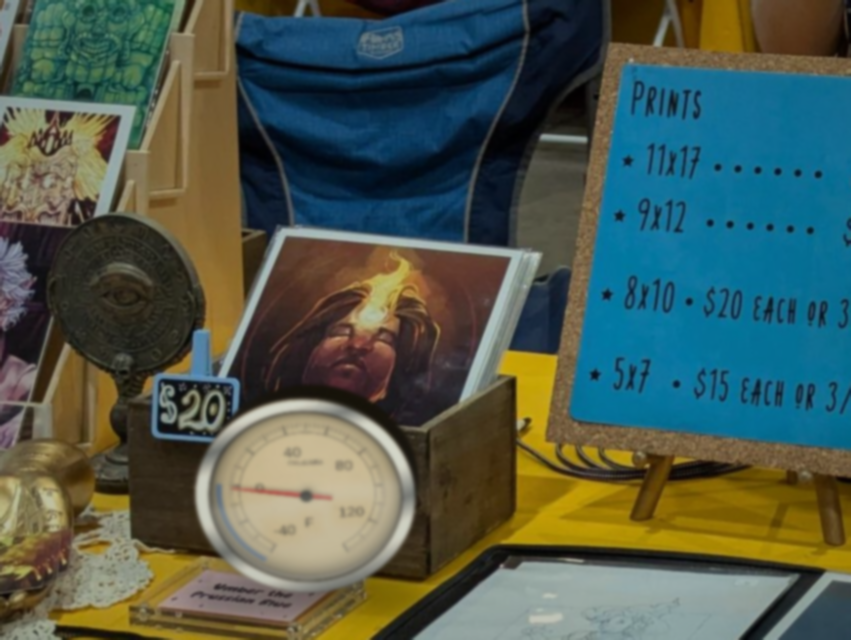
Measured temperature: 0 °F
